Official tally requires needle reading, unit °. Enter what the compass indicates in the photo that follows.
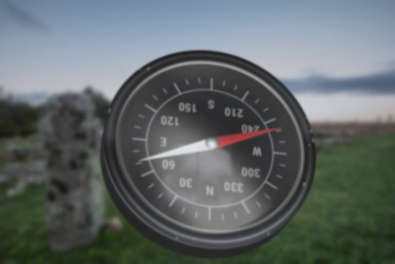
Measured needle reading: 250 °
